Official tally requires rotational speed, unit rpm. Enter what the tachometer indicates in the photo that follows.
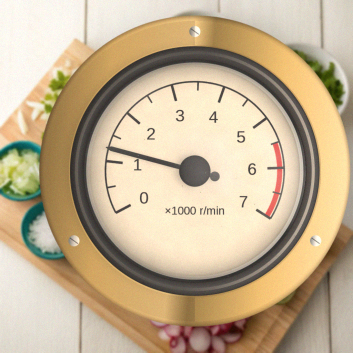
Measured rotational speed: 1250 rpm
